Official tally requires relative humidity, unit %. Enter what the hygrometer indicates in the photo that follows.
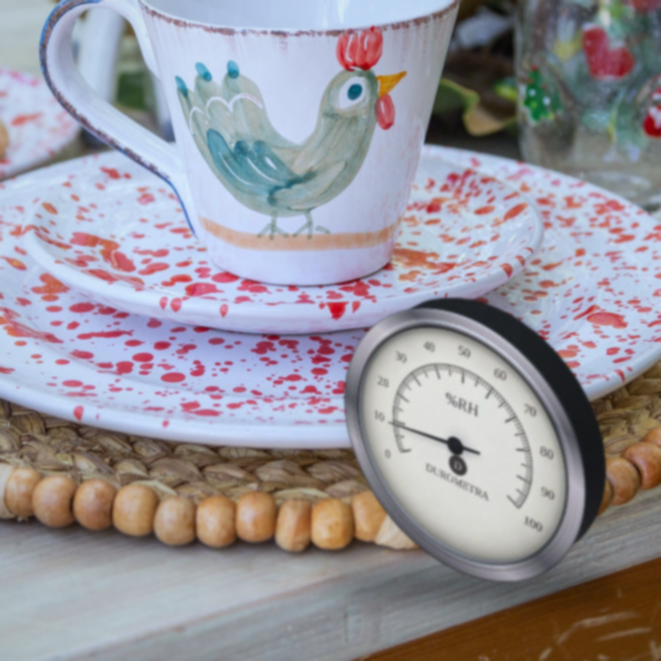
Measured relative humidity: 10 %
